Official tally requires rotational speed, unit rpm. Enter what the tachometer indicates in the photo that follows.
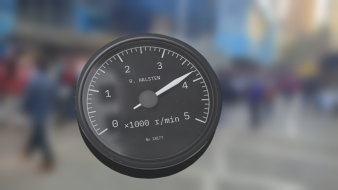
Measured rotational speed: 3800 rpm
